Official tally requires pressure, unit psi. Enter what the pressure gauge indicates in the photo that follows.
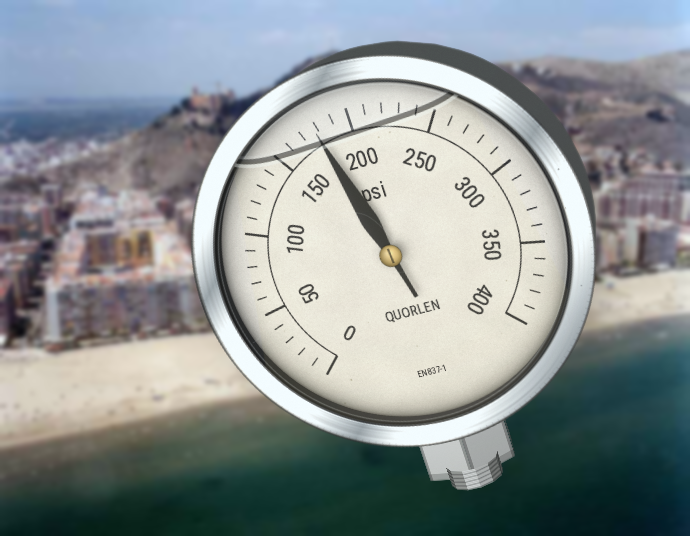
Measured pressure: 180 psi
